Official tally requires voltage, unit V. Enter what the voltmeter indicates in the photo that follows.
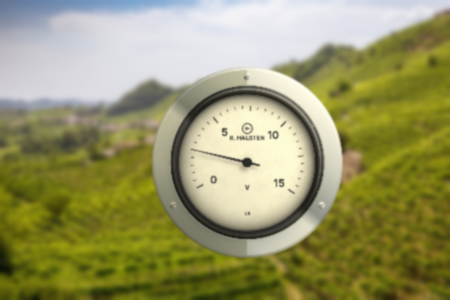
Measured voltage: 2.5 V
